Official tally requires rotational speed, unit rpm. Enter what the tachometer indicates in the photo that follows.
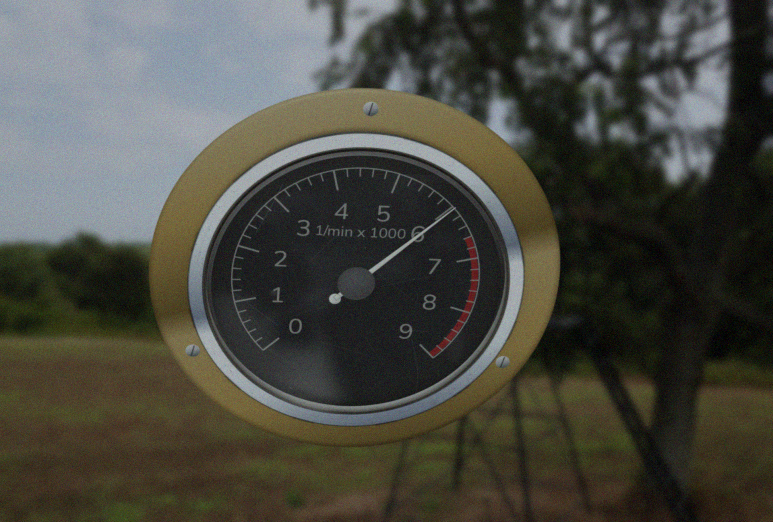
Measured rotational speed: 6000 rpm
